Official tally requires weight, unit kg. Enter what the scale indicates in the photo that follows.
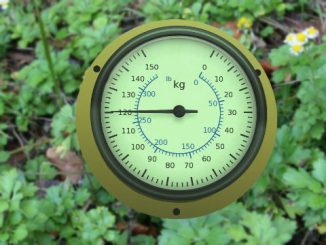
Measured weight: 120 kg
